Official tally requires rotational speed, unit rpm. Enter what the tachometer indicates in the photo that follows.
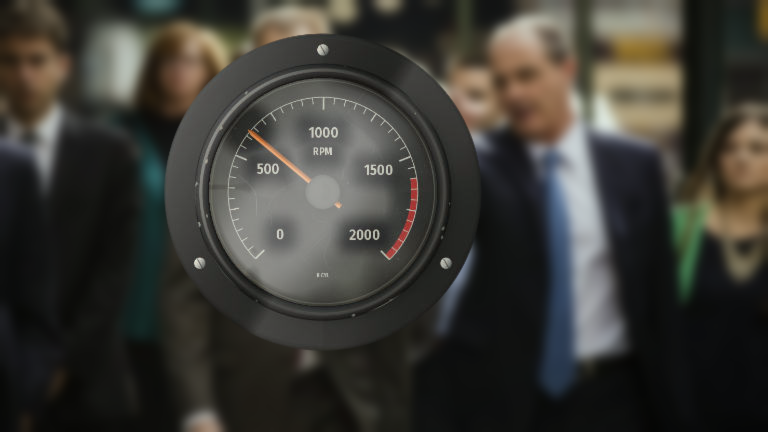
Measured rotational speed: 625 rpm
